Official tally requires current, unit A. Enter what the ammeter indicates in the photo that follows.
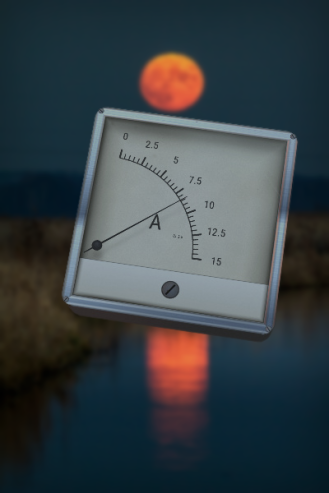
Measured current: 8.5 A
